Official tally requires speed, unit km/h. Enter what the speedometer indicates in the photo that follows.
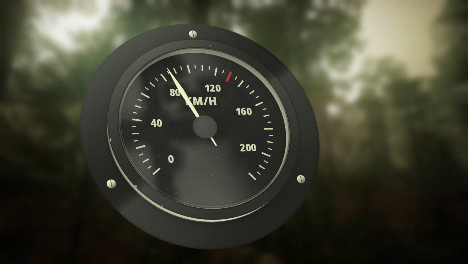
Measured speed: 85 km/h
